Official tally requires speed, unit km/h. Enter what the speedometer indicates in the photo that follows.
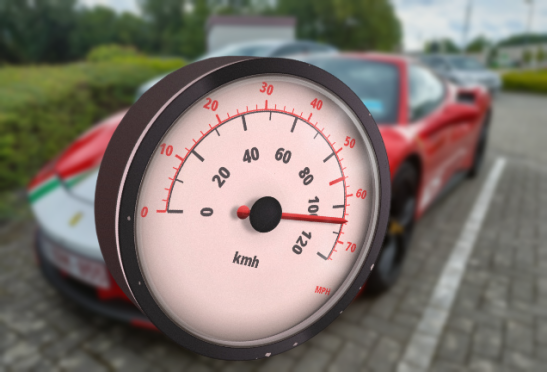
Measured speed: 105 km/h
